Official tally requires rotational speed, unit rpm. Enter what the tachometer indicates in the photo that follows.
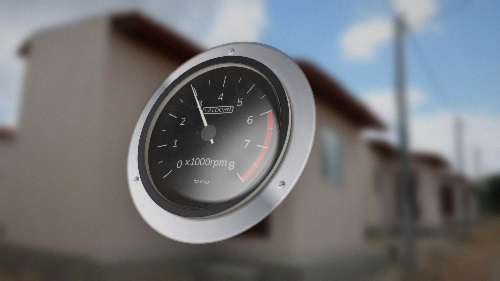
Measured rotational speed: 3000 rpm
